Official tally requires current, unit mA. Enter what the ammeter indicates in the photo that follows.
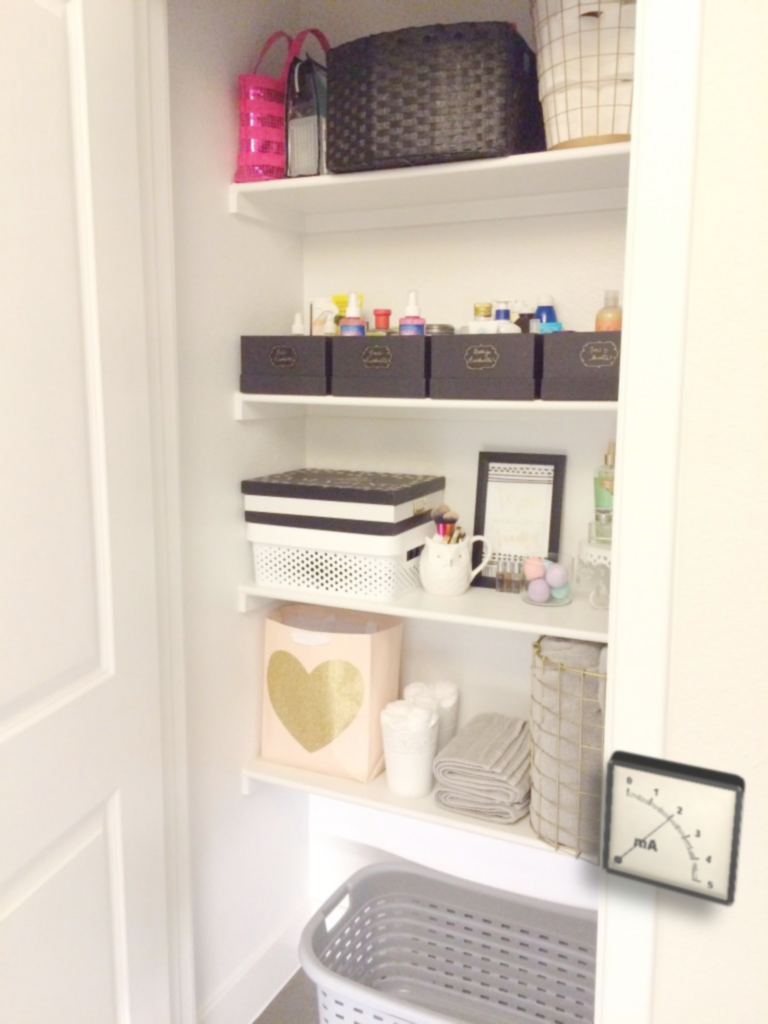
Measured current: 2 mA
